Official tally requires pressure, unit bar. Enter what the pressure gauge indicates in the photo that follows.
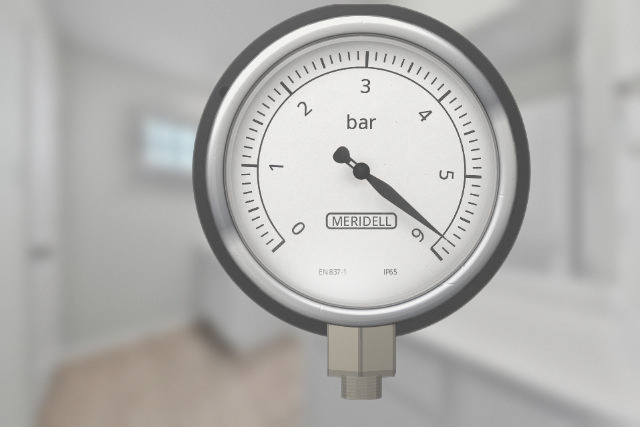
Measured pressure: 5.8 bar
